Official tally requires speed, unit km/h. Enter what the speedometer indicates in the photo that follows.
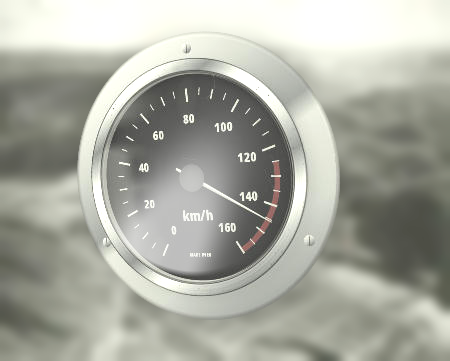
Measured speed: 145 km/h
